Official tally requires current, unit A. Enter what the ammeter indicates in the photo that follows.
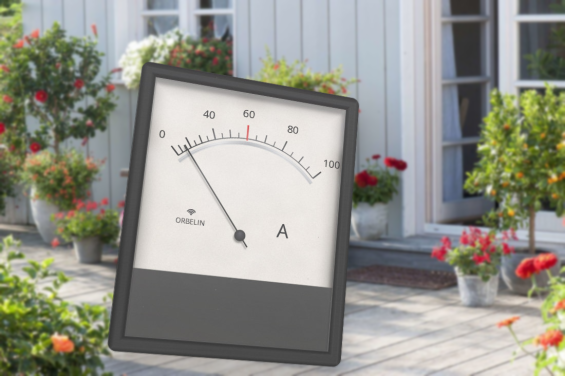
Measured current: 15 A
